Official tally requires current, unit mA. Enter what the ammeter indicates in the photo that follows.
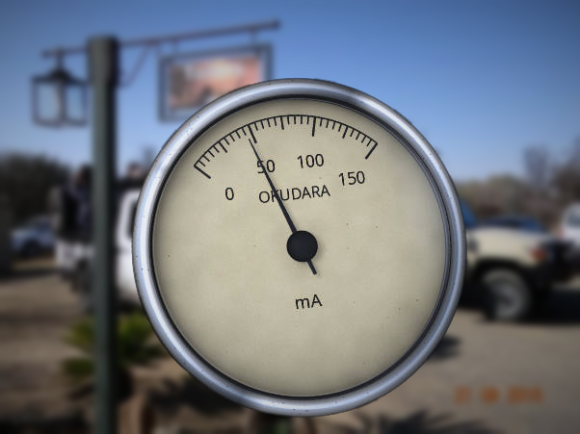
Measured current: 45 mA
